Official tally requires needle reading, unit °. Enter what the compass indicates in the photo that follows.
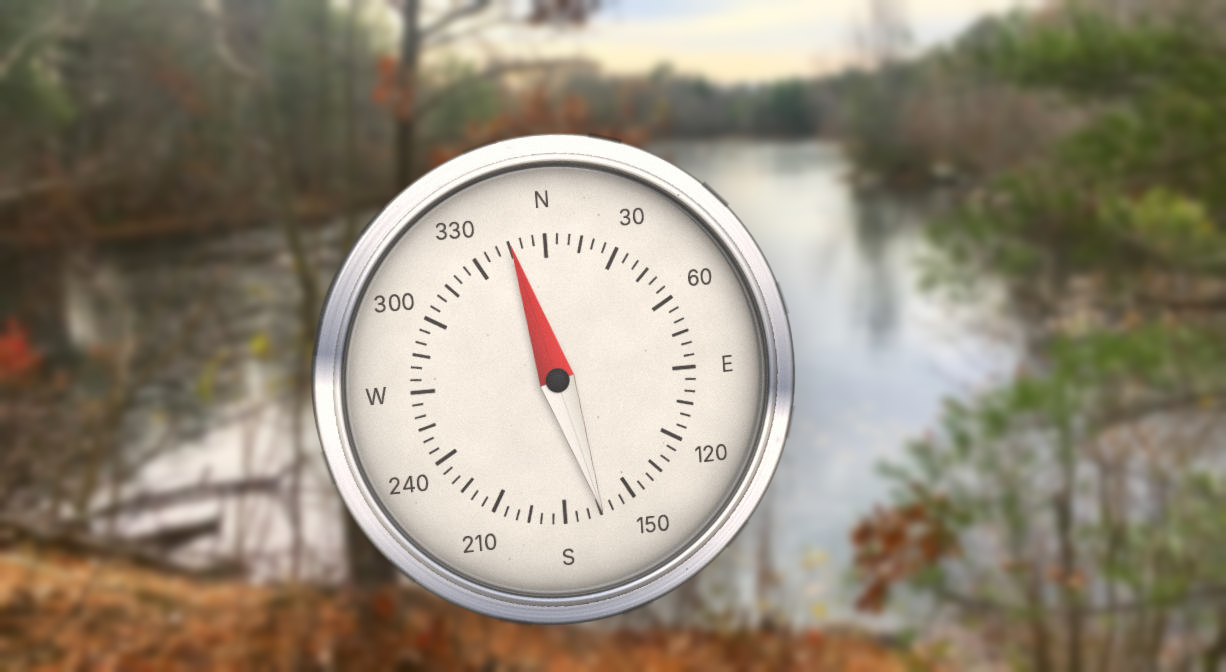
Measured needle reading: 345 °
